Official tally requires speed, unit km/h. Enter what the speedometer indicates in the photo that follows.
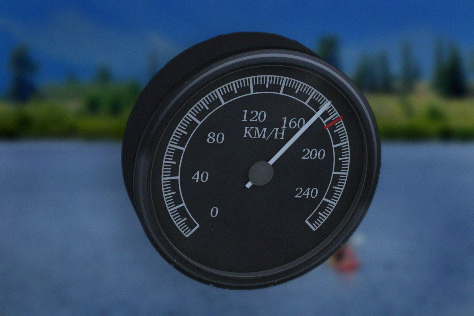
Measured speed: 170 km/h
